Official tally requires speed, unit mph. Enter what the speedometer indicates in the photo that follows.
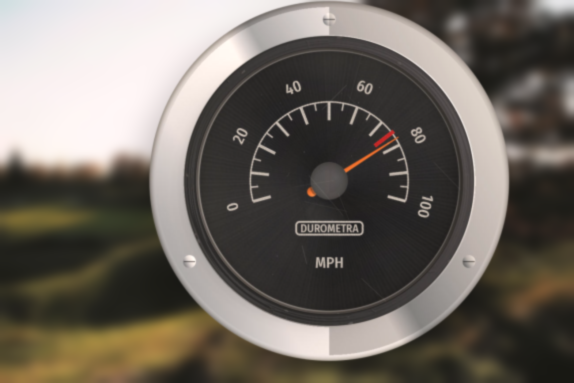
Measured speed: 77.5 mph
